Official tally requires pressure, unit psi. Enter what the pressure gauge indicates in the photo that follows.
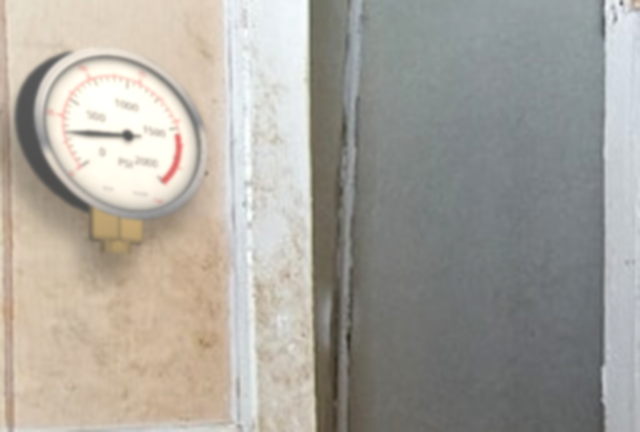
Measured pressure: 250 psi
